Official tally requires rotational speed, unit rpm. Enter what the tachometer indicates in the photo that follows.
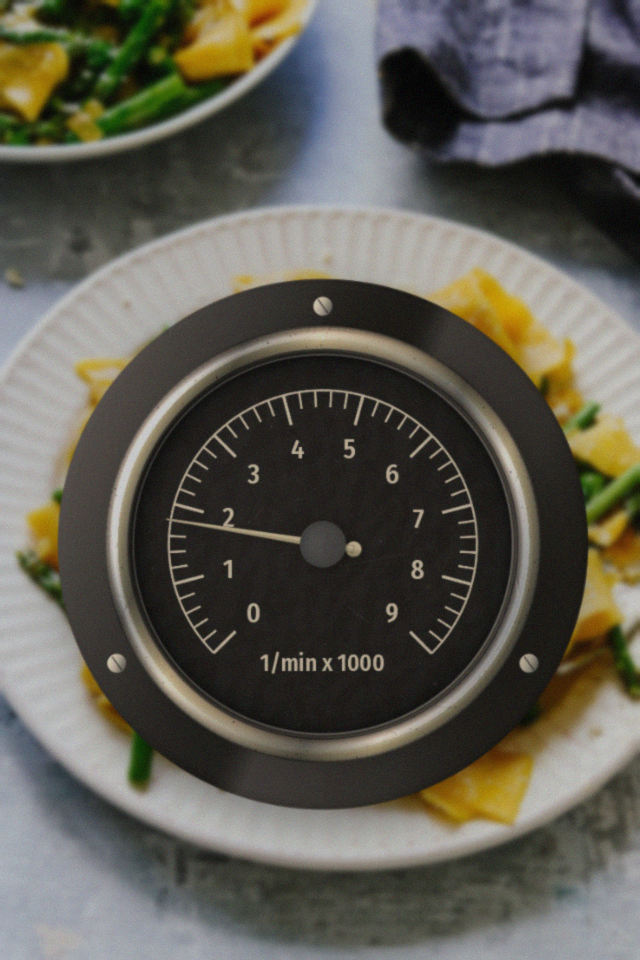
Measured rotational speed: 1800 rpm
